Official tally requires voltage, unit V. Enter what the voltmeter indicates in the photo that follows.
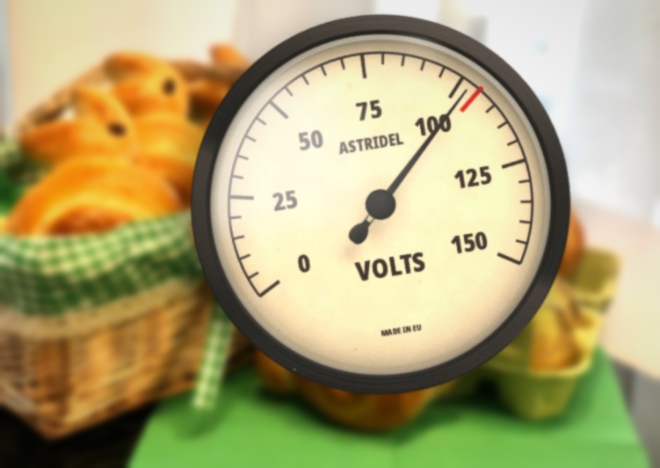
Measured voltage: 102.5 V
